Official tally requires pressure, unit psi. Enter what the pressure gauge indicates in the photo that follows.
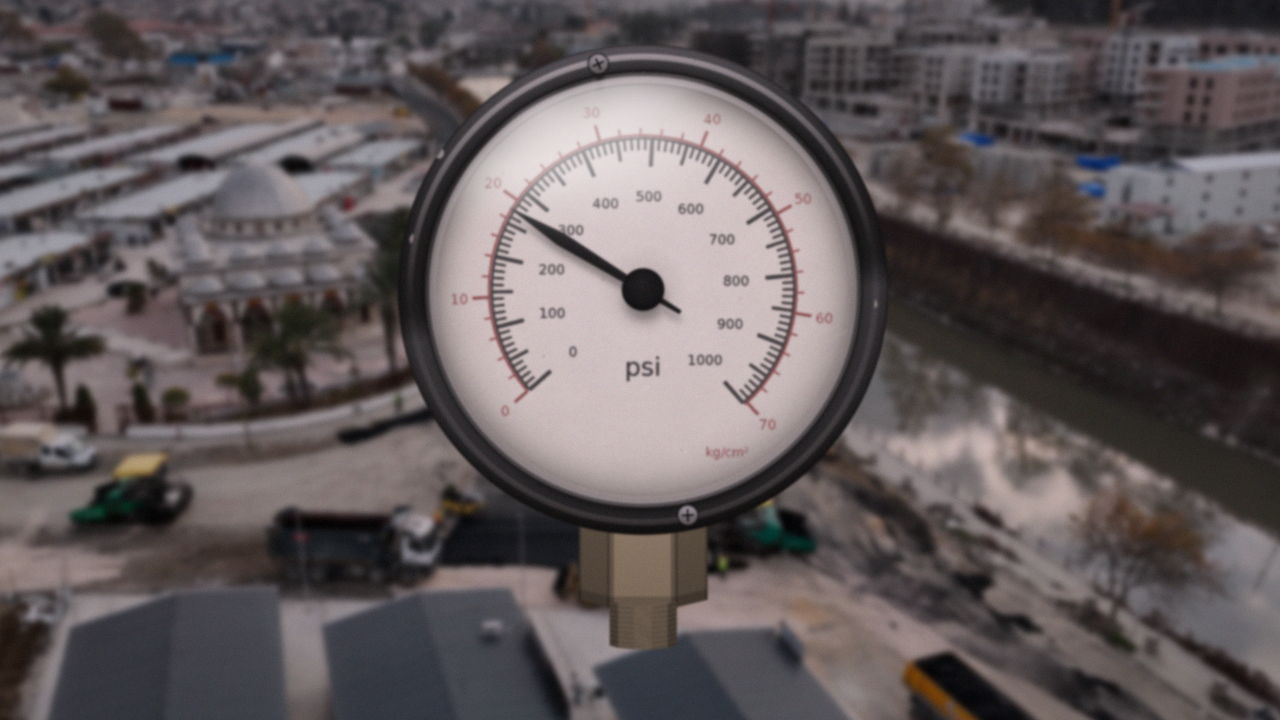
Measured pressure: 270 psi
